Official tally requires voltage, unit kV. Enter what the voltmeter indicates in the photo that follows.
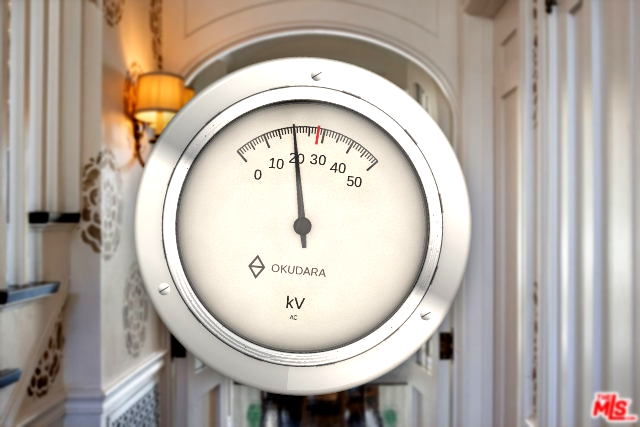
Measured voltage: 20 kV
